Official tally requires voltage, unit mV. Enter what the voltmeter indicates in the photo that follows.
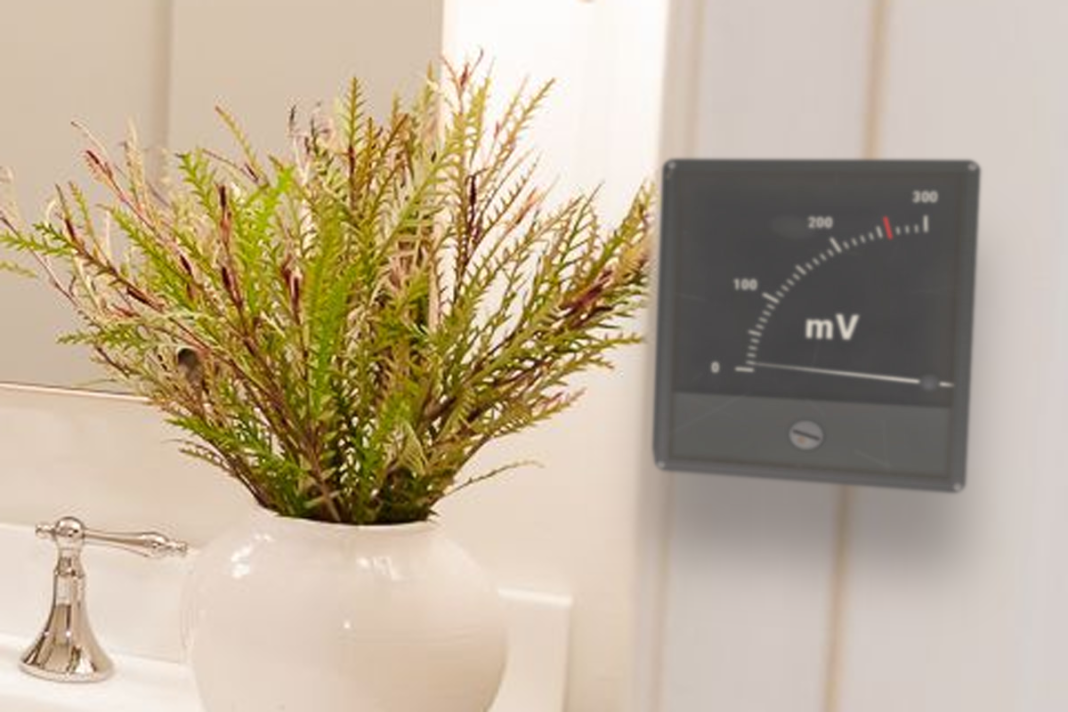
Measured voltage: 10 mV
